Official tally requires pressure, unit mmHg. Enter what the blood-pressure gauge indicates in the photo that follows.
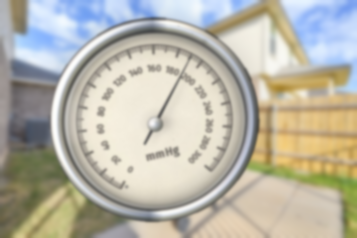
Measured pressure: 190 mmHg
